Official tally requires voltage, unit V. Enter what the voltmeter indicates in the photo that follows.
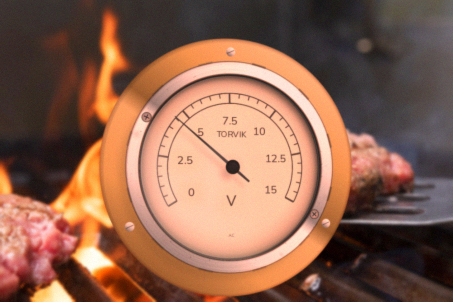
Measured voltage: 4.5 V
